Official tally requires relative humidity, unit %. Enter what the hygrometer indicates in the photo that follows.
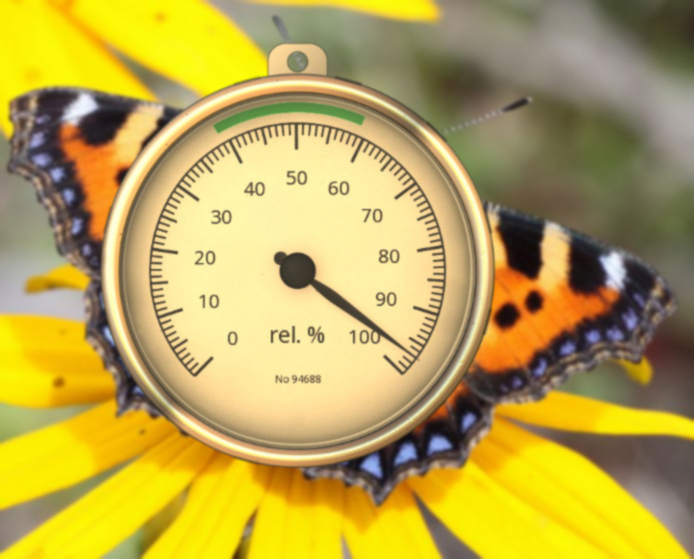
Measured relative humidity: 97 %
